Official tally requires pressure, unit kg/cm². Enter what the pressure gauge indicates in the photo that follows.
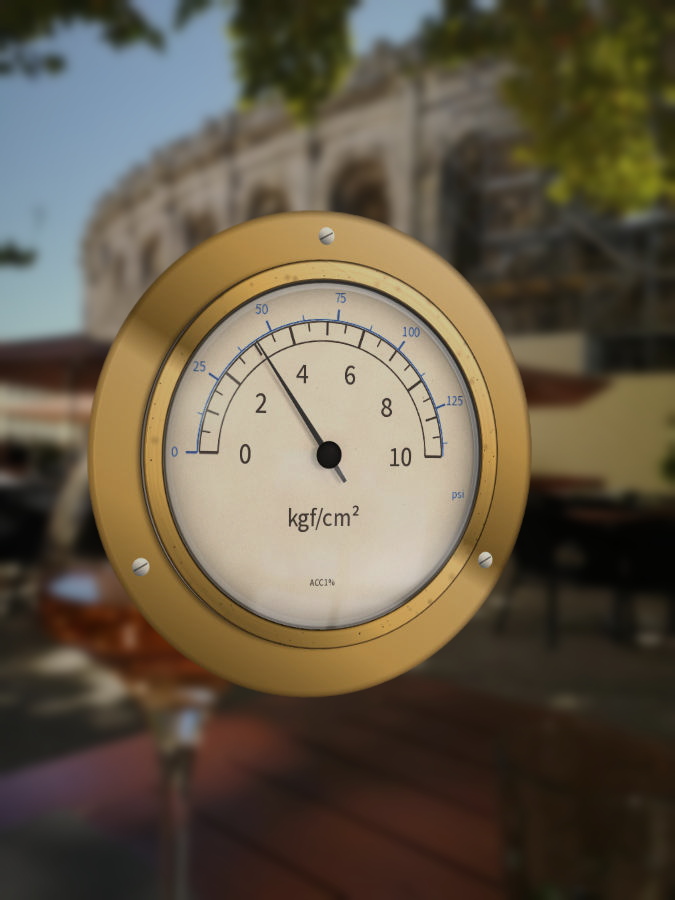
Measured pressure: 3 kg/cm²
